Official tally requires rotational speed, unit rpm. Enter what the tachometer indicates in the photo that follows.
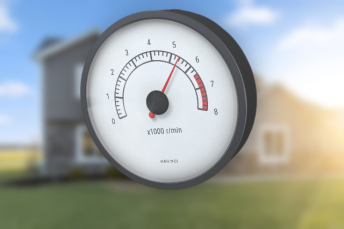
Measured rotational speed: 5400 rpm
